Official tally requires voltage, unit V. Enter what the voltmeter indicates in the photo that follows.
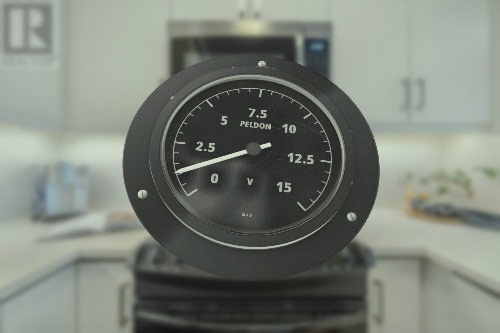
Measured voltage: 1 V
